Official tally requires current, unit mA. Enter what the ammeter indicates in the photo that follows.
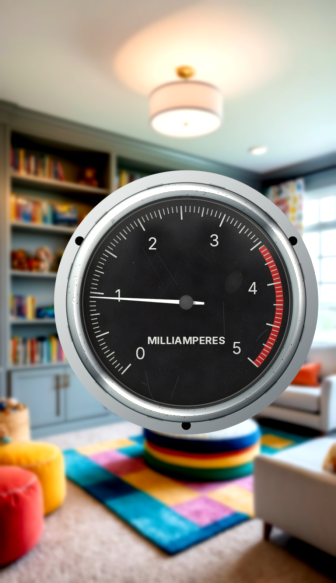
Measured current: 0.95 mA
